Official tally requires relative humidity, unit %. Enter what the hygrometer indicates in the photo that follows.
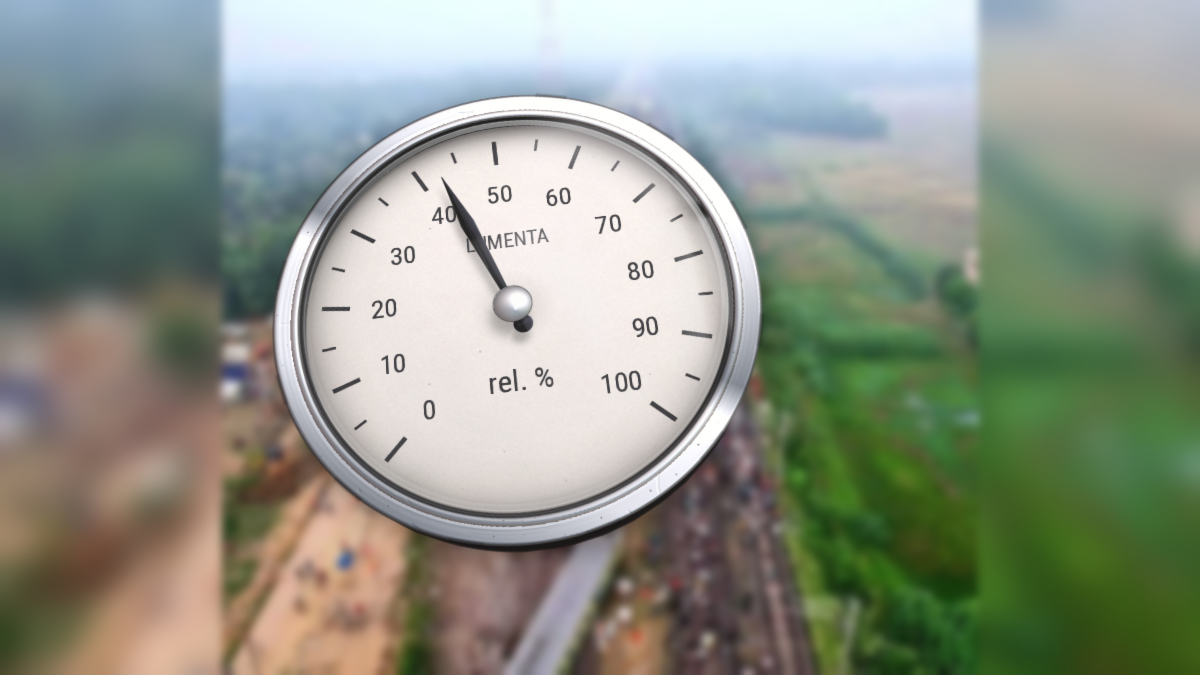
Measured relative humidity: 42.5 %
